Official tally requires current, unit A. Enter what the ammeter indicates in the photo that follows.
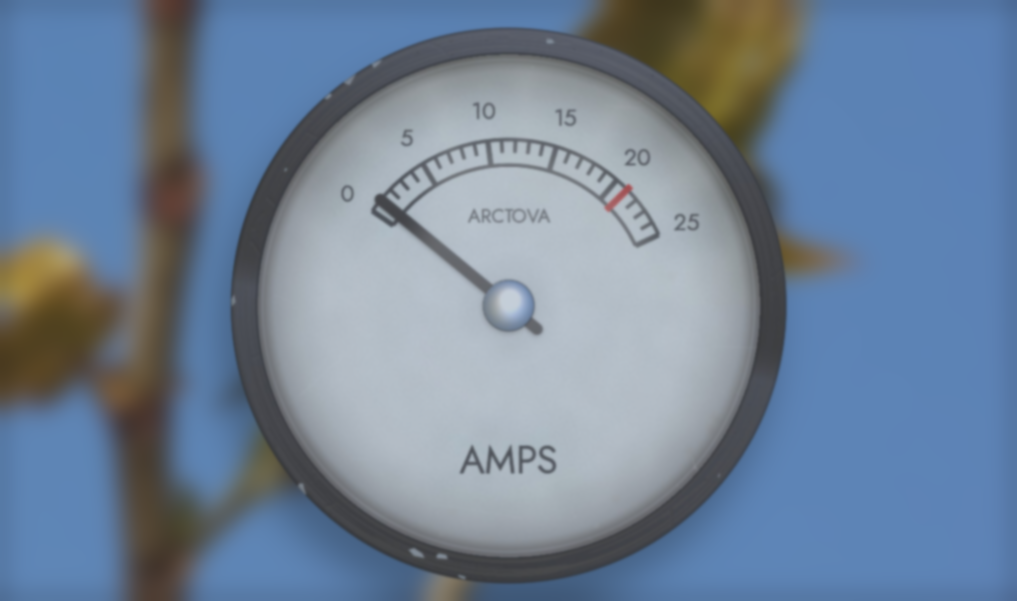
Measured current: 1 A
